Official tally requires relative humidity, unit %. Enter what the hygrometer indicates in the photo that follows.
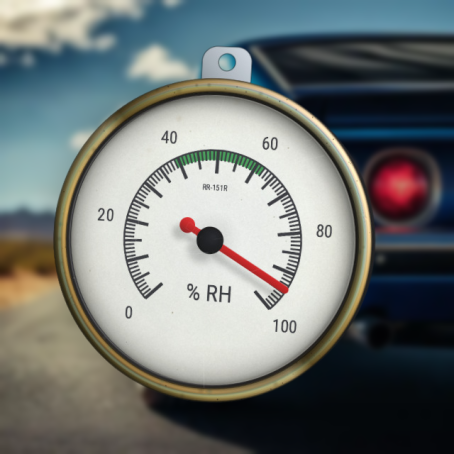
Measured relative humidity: 94 %
